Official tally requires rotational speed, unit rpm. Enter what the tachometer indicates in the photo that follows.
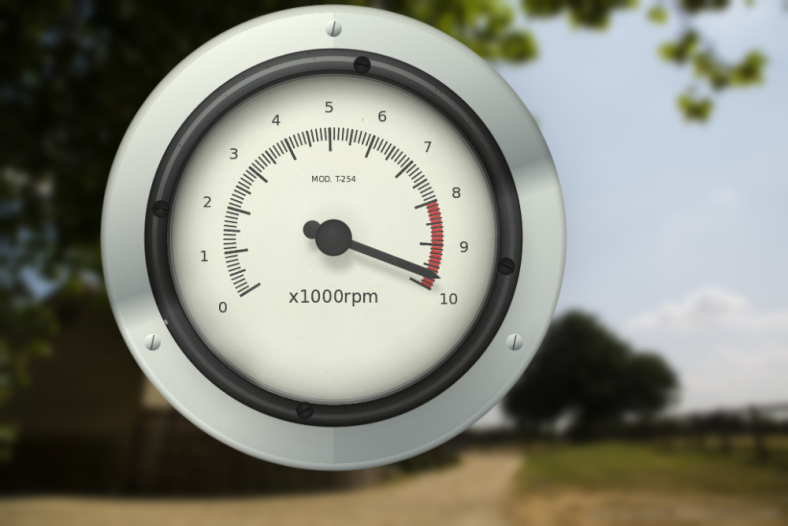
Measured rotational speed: 9700 rpm
